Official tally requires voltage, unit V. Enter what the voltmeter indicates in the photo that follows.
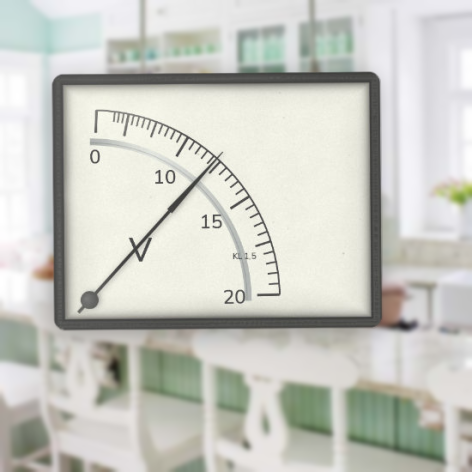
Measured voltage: 12.25 V
